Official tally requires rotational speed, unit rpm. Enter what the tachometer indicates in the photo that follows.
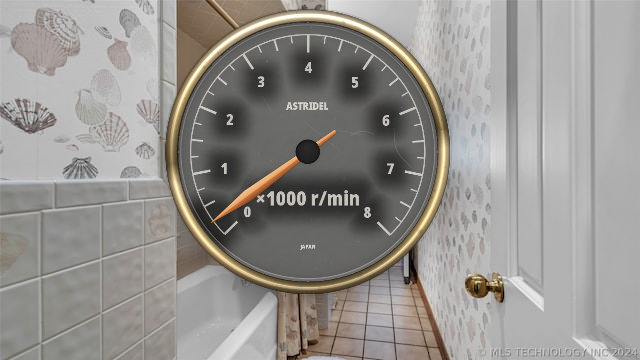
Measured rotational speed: 250 rpm
